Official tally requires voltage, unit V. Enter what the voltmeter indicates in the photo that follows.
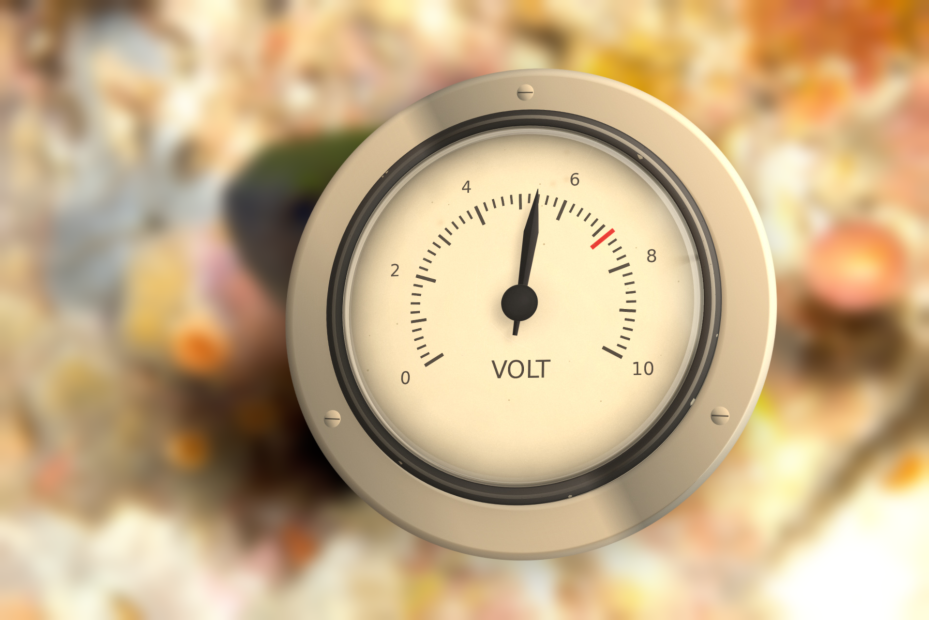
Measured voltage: 5.4 V
